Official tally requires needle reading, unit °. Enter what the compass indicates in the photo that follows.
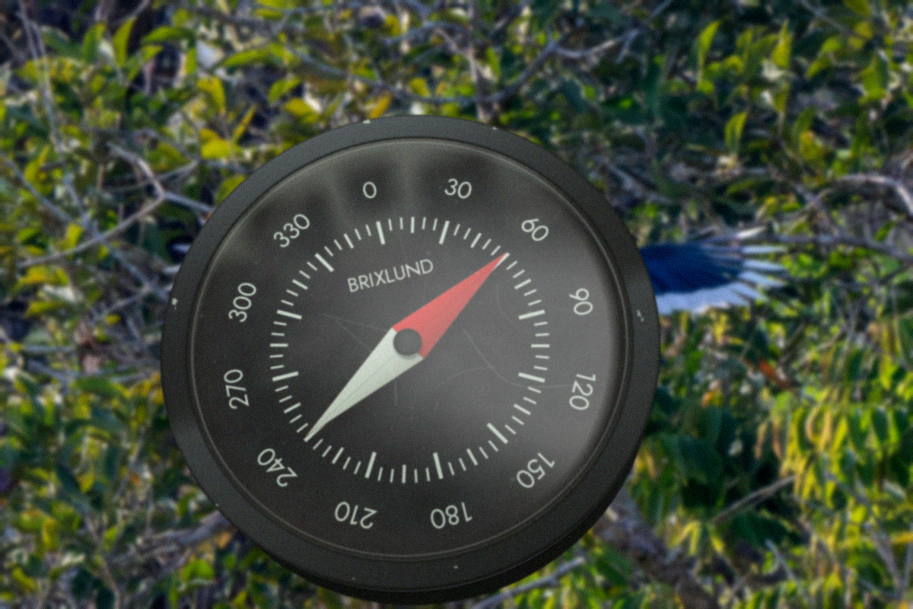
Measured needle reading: 60 °
